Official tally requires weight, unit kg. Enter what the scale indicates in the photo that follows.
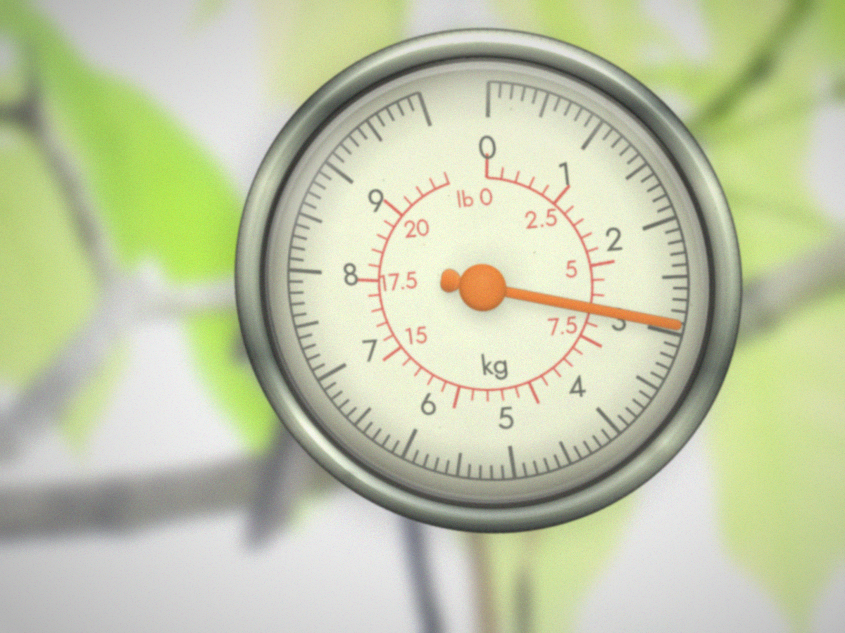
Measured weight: 2.9 kg
